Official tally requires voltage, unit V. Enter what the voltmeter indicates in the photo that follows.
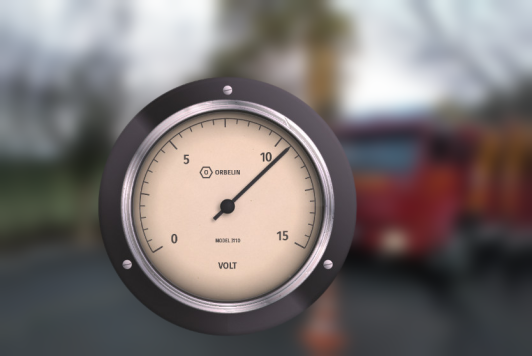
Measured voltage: 10.5 V
